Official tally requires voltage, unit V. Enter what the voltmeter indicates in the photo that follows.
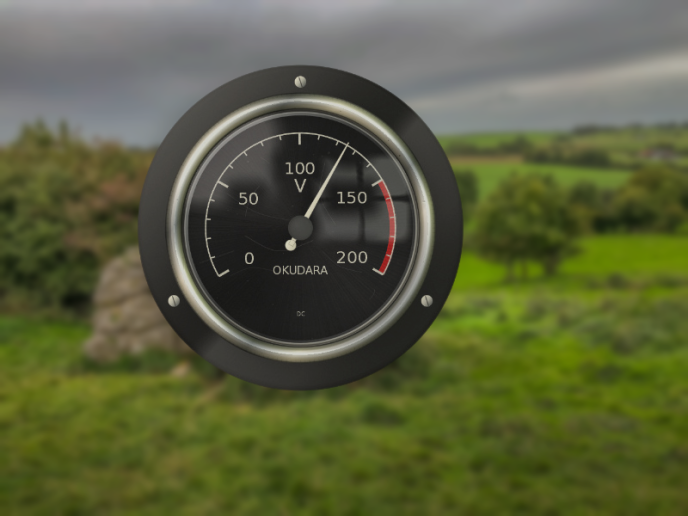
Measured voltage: 125 V
